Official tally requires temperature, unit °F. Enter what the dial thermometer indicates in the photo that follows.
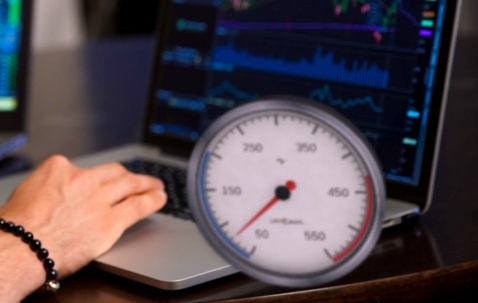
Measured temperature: 80 °F
